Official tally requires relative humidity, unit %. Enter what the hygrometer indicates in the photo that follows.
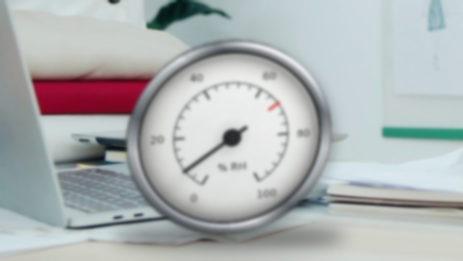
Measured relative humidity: 8 %
